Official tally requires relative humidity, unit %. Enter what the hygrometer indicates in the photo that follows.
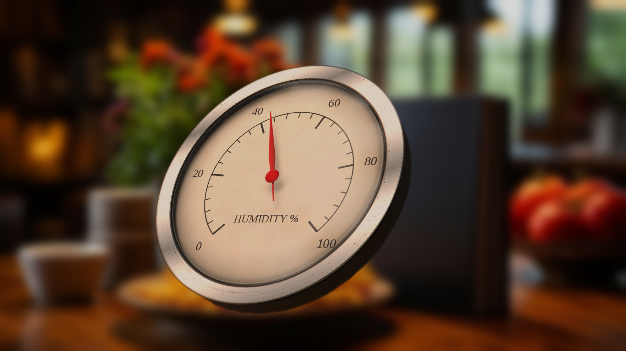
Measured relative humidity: 44 %
